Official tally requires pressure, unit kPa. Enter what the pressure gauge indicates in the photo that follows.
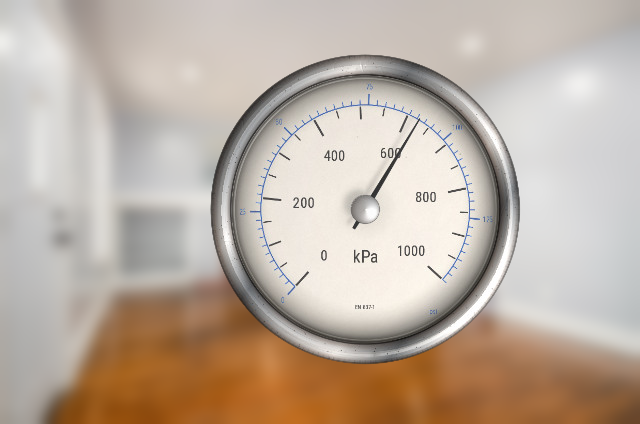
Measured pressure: 625 kPa
